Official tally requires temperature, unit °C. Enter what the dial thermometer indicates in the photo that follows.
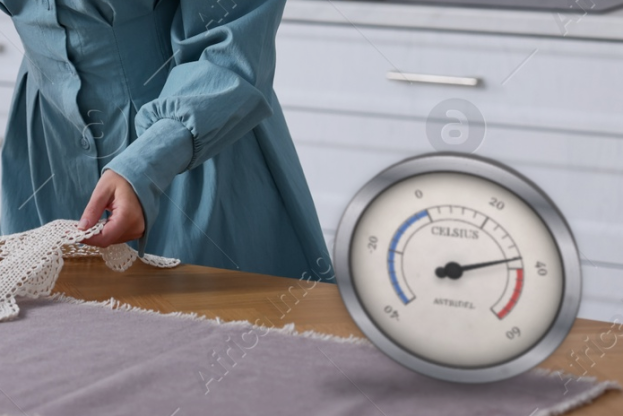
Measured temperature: 36 °C
